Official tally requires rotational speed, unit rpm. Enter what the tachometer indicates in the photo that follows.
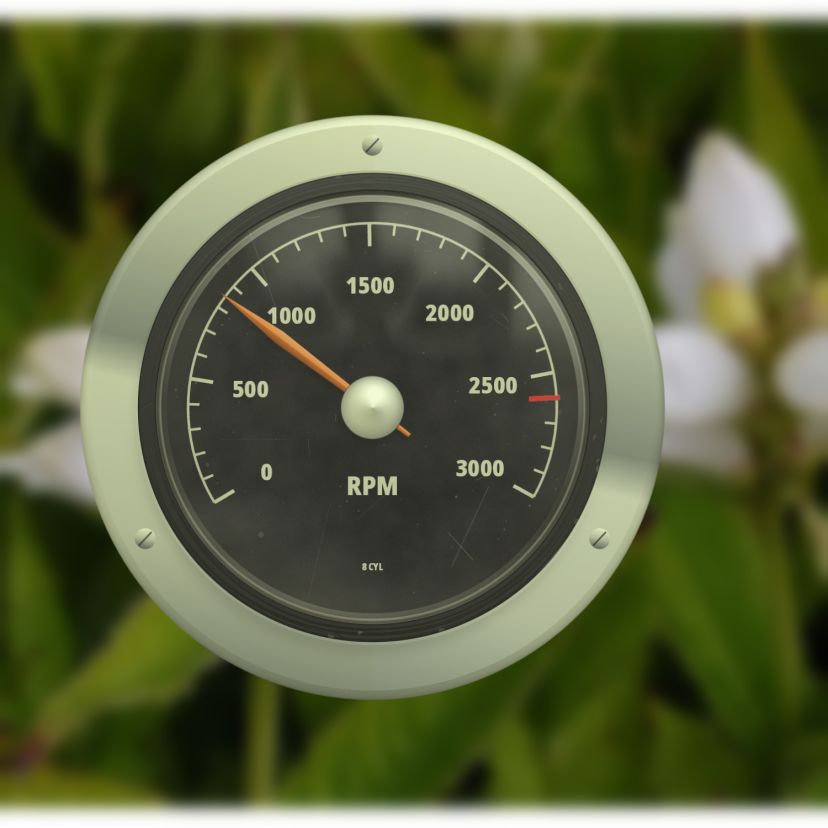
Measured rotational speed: 850 rpm
